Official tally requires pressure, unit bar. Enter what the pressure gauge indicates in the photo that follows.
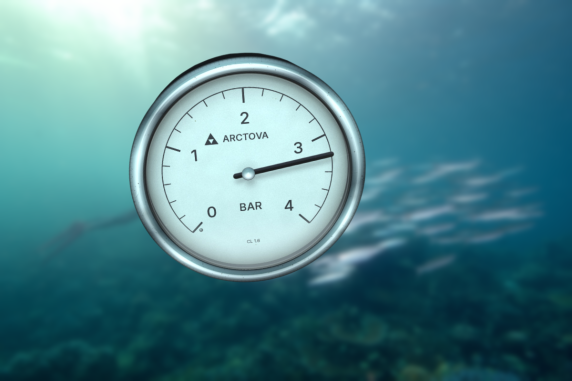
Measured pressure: 3.2 bar
